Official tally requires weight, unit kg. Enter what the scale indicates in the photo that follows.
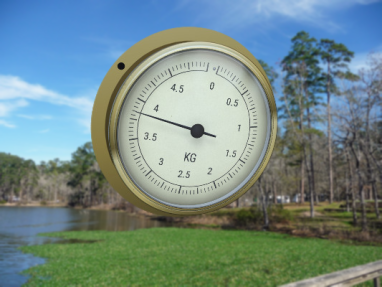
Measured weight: 3.85 kg
